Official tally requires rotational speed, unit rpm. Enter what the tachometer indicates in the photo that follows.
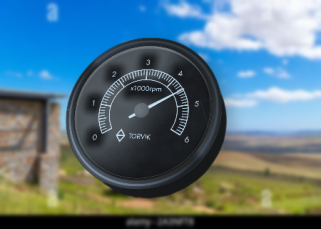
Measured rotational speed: 4500 rpm
